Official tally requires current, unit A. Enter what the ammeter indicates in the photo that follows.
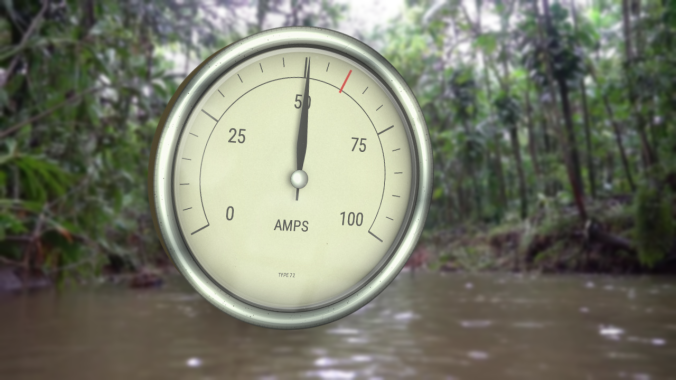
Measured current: 50 A
